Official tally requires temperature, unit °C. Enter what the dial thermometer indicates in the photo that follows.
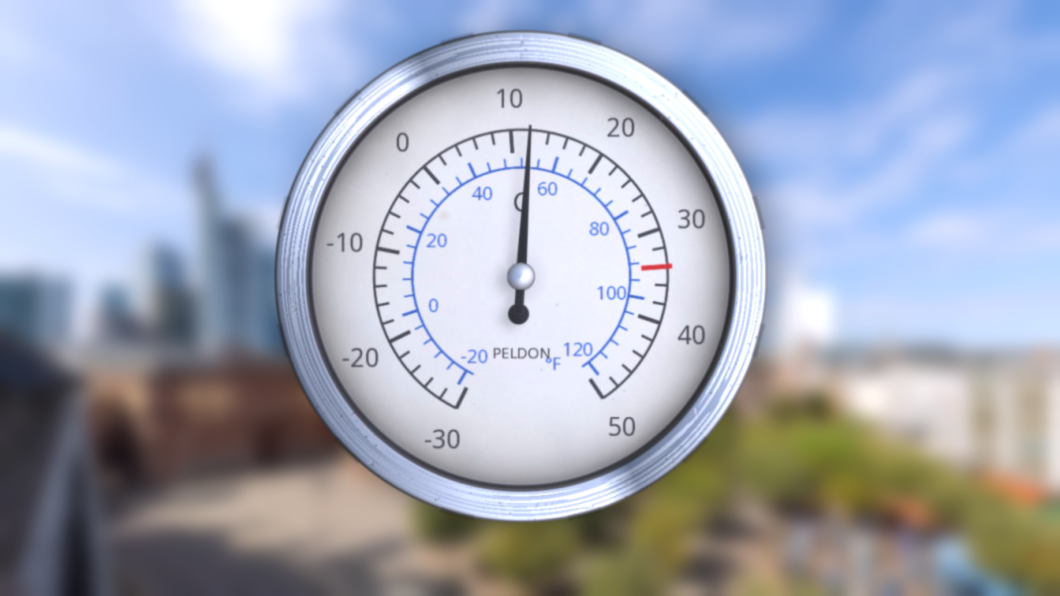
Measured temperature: 12 °C
